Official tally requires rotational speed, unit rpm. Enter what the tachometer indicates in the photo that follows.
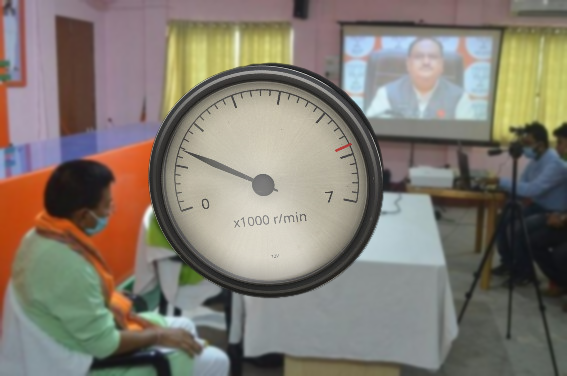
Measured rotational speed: 1400 rpm
